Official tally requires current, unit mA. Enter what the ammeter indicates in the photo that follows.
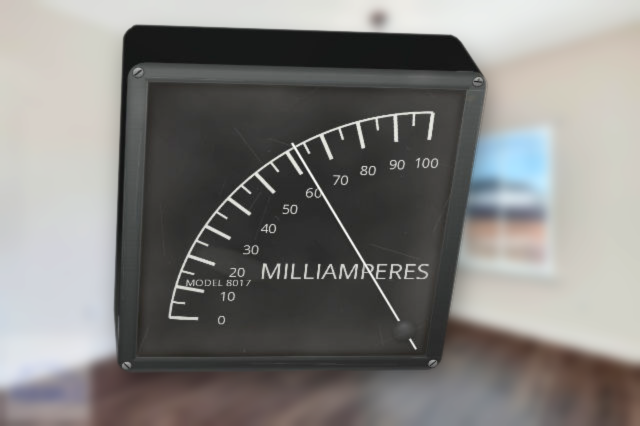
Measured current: 62.5 mA
